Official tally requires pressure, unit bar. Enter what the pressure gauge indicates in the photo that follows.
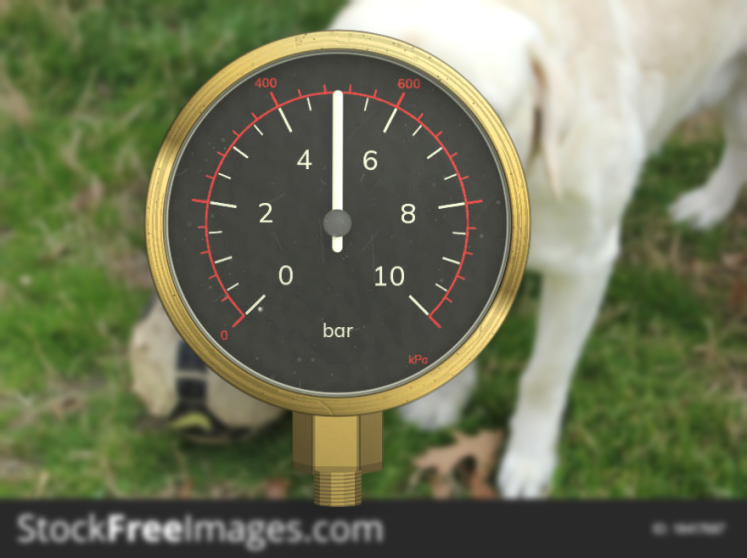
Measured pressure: 5 bar
